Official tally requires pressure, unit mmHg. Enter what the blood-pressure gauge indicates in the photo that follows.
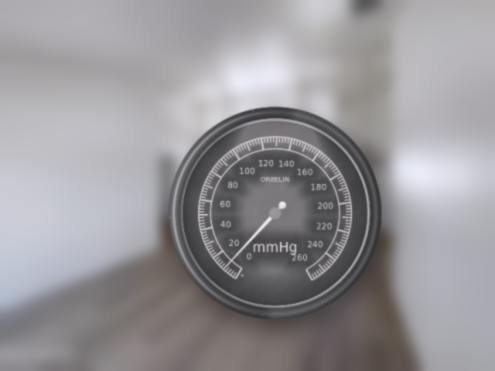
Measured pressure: 10 mmHg
